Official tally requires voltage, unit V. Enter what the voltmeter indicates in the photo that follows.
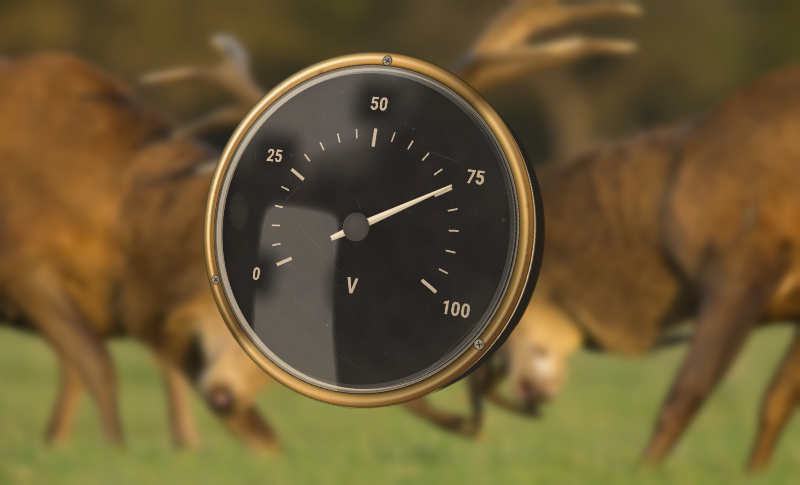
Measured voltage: 75 V
